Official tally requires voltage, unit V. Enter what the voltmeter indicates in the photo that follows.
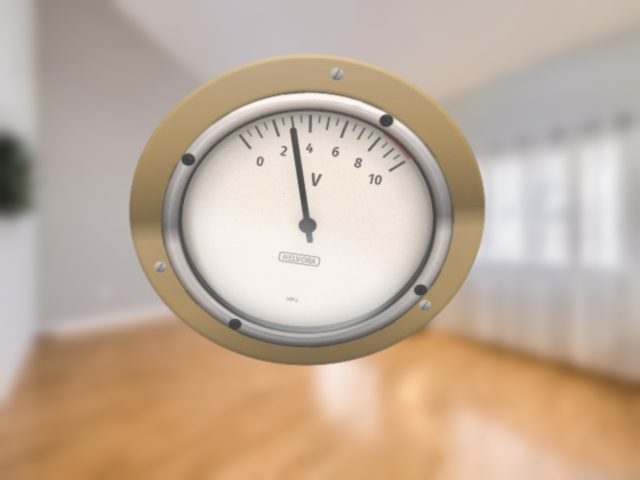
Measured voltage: 3 V
